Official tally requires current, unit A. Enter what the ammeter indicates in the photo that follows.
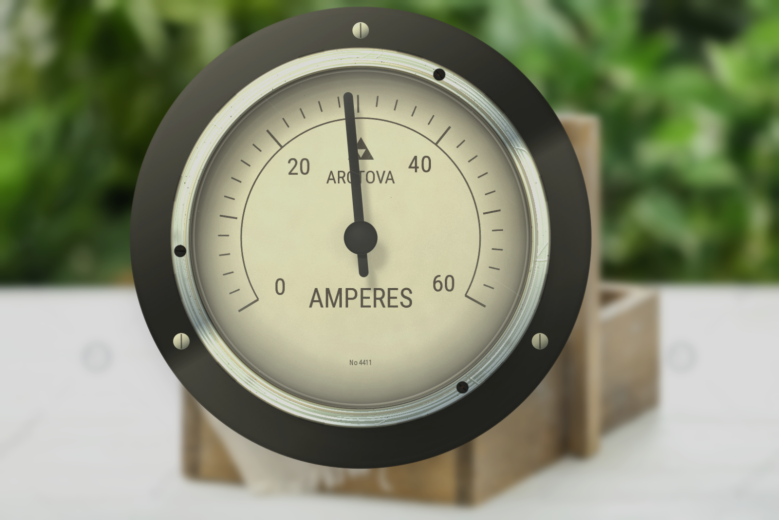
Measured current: 29 A
